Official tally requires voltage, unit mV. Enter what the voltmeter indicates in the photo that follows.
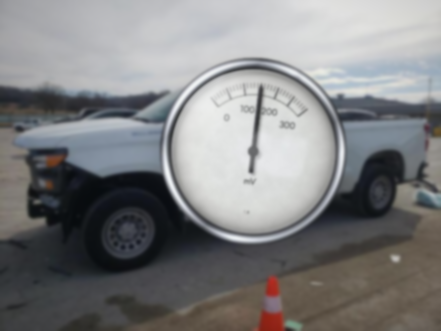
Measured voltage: 150 mV
